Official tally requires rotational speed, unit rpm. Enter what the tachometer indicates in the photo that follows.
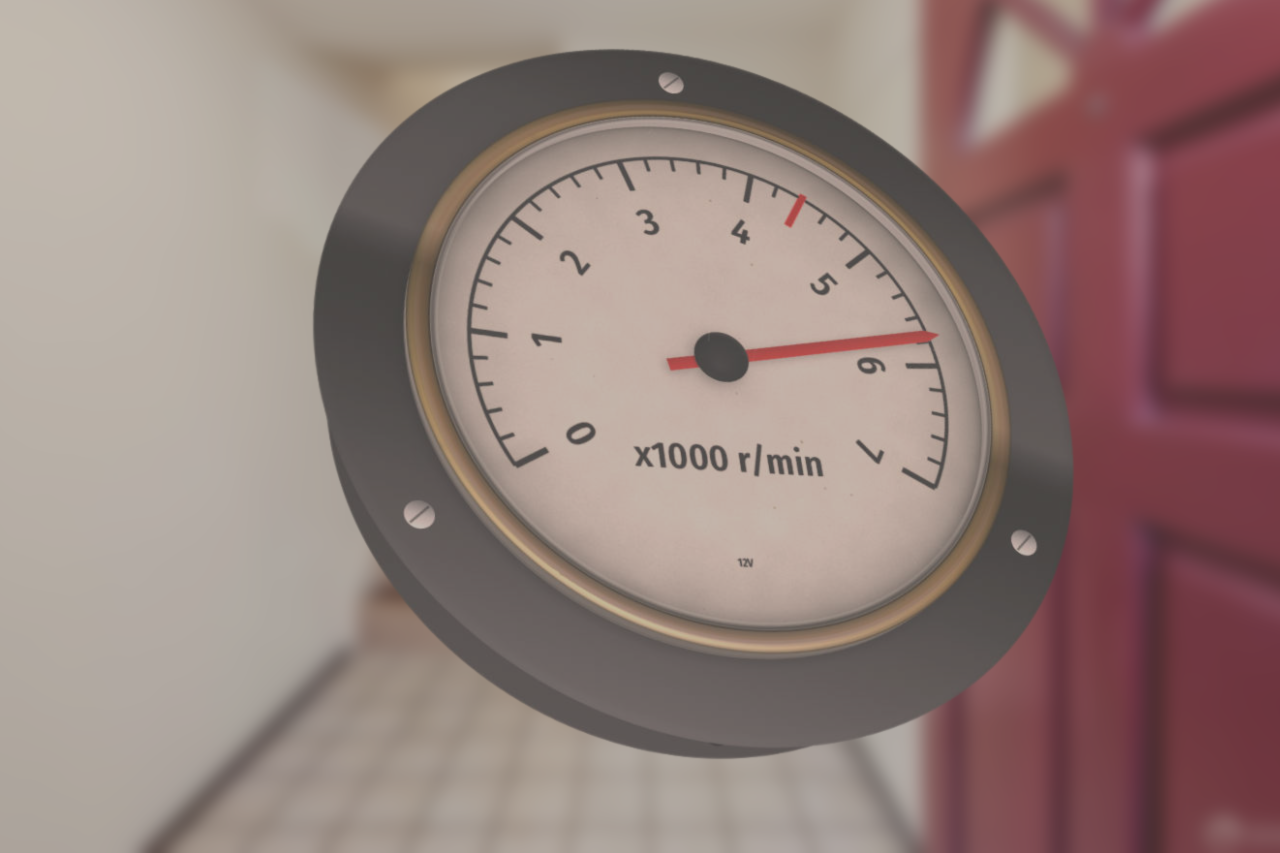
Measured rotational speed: 5800 rpm
